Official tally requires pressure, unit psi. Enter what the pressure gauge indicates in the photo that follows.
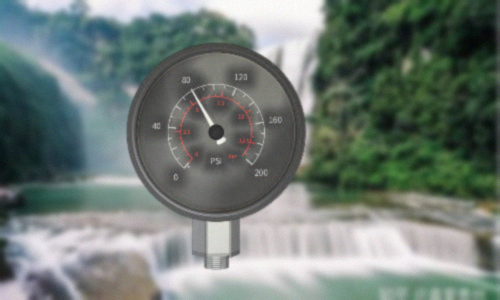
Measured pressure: 80 psi
